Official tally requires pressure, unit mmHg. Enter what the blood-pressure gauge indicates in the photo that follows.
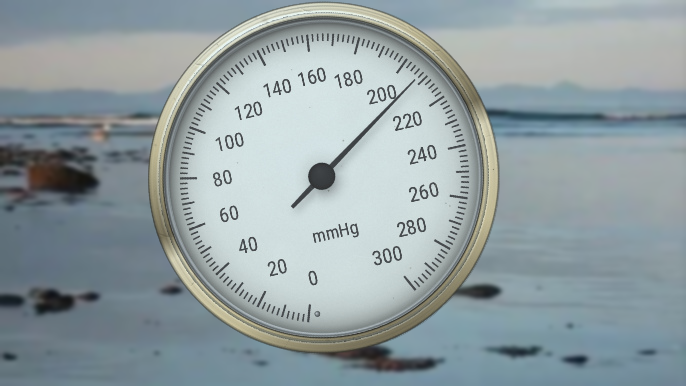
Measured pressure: 208 mmHg
